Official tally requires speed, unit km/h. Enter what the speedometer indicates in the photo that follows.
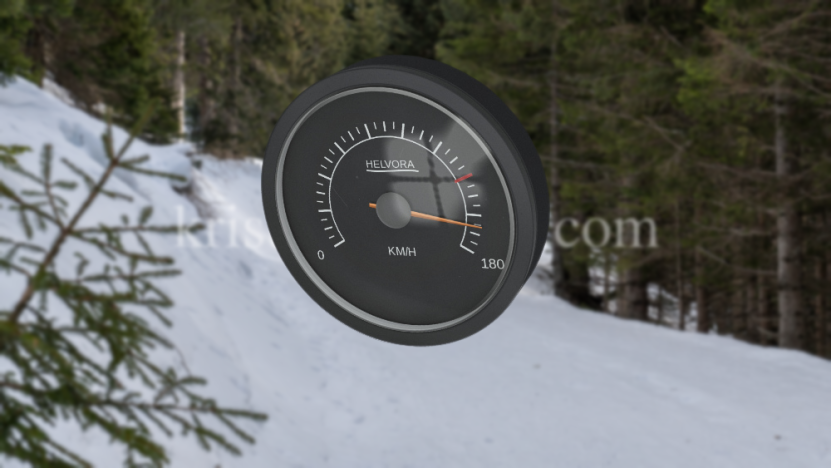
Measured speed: 165 km/h
